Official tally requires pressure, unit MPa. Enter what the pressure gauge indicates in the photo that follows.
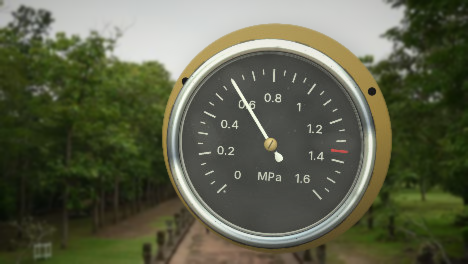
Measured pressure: 0.6 MPa
